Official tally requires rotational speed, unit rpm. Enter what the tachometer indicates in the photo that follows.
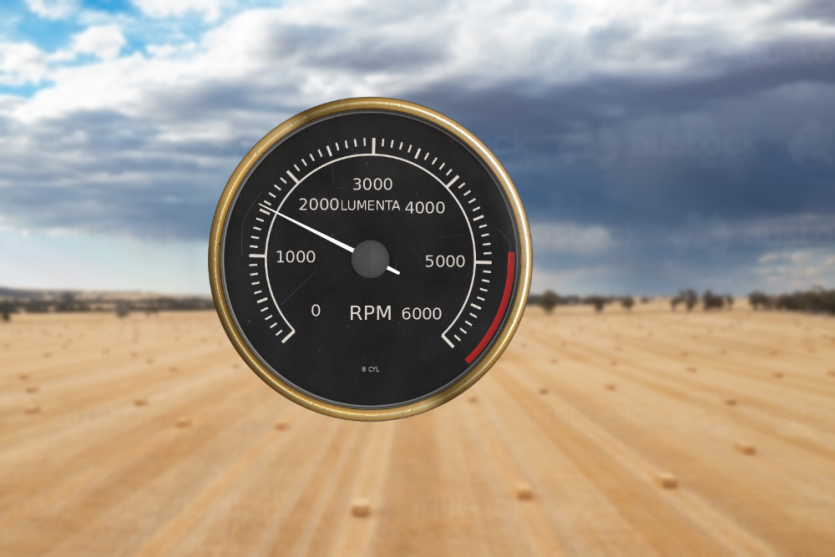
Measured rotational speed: 1550 rpm
